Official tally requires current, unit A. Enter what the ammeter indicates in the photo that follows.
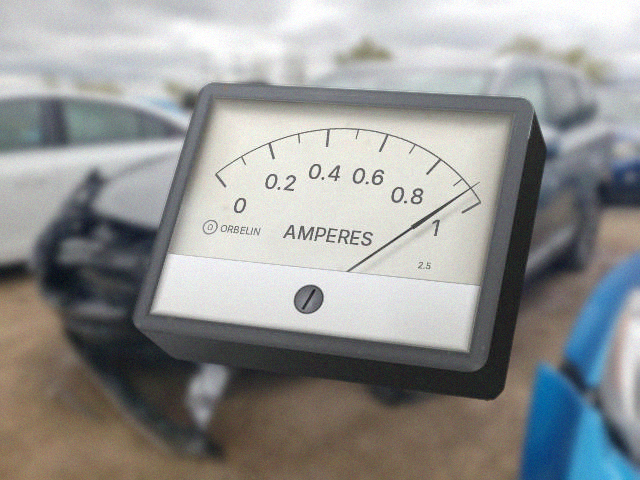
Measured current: 0.95 A
